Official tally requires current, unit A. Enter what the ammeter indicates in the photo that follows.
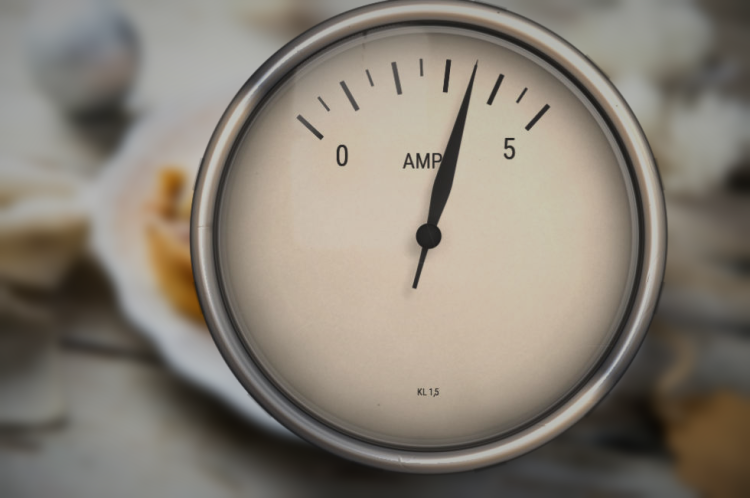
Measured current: 3.5 A
